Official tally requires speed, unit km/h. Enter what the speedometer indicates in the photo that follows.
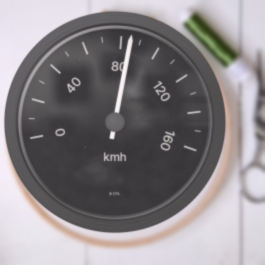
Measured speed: 85 km/h
